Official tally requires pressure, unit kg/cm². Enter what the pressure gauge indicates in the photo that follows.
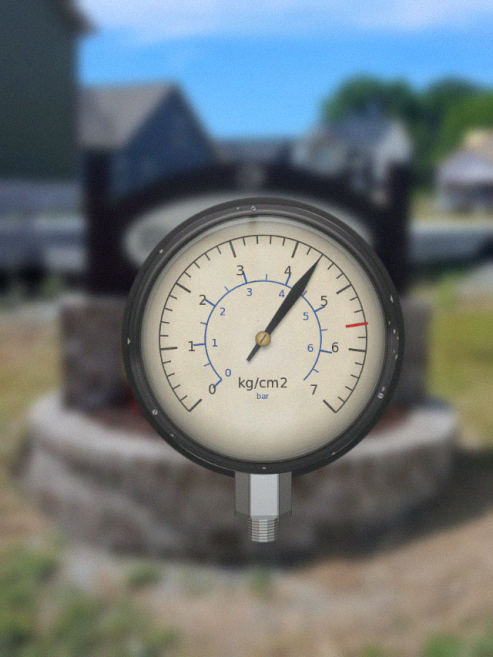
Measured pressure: 4.4 kg/cm²
